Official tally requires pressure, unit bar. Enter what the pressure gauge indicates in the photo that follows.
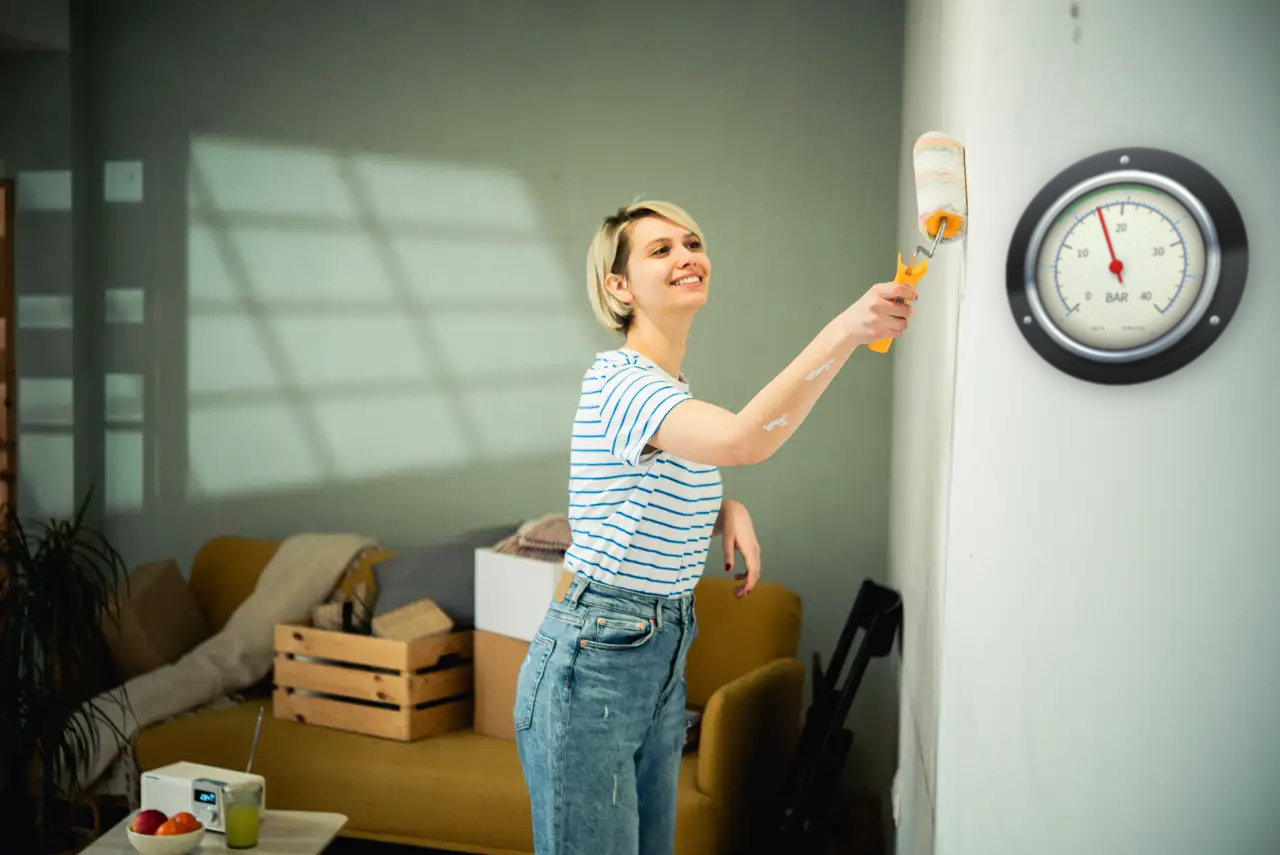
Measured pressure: 17 bar
